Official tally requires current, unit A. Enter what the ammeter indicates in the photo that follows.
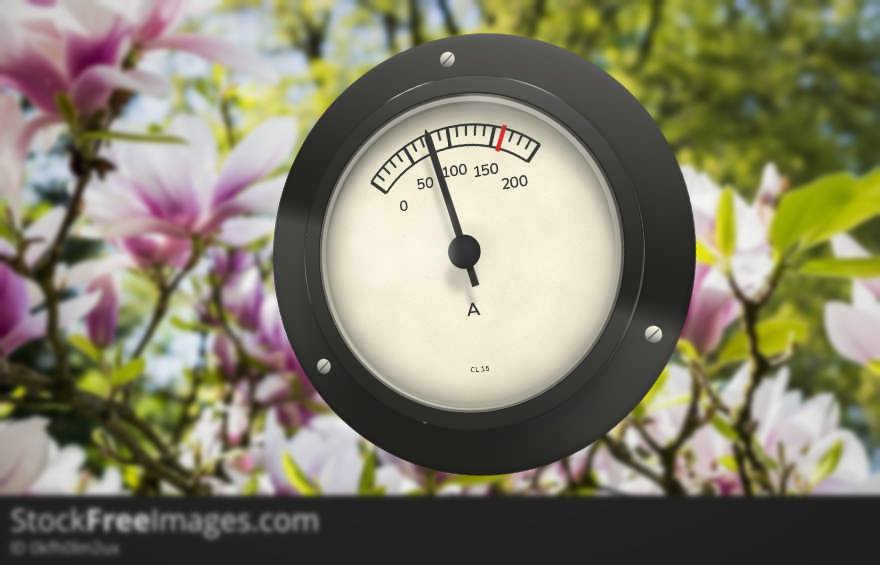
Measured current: 80 A
